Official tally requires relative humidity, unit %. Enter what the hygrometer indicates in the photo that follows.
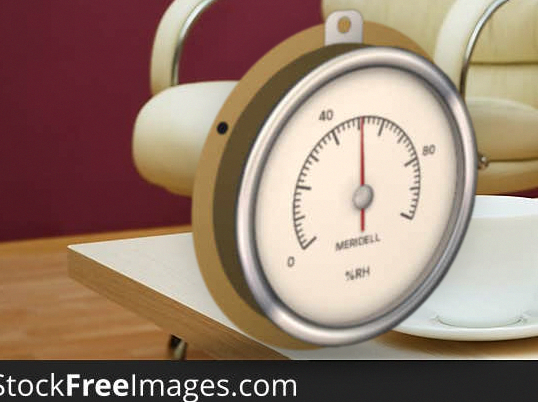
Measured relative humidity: 50 %
